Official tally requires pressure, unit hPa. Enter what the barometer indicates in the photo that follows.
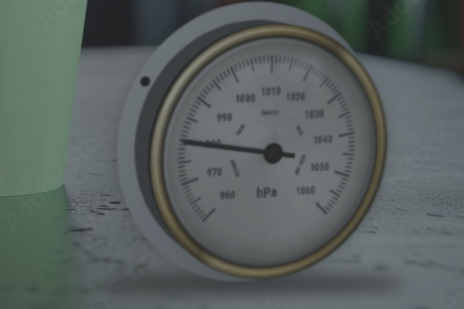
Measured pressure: 980 hPa
